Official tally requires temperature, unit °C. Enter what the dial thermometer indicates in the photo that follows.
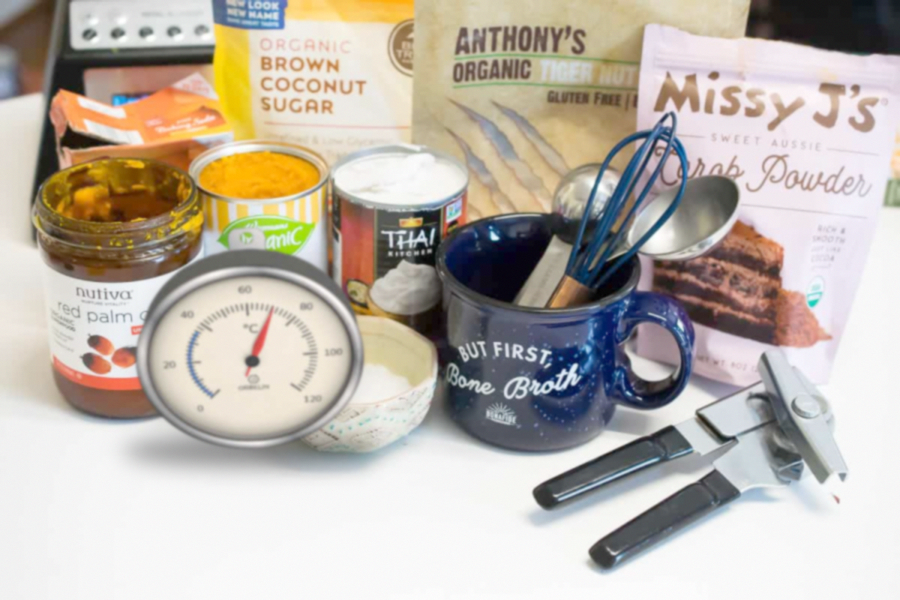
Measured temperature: 70 °C
